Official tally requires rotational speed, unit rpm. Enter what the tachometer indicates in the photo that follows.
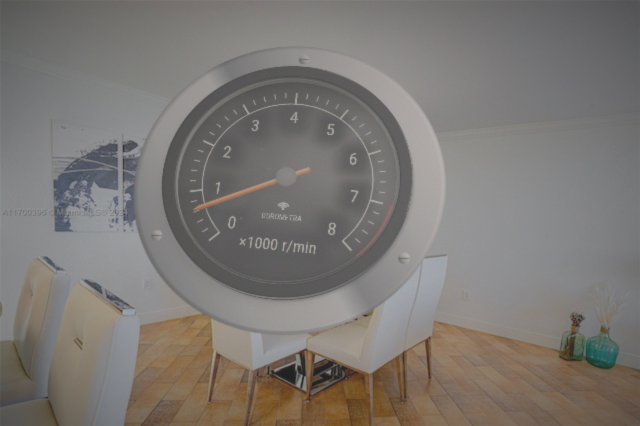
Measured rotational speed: 600 rpm
